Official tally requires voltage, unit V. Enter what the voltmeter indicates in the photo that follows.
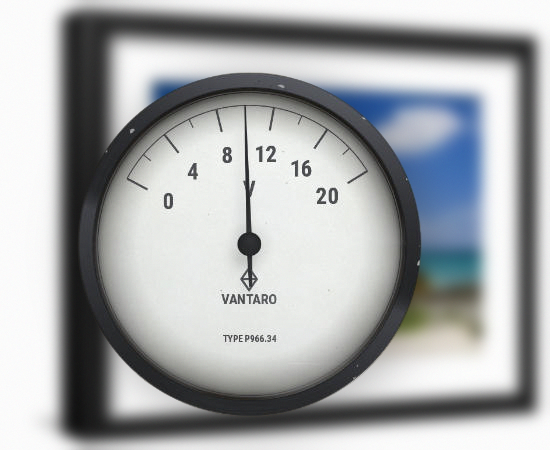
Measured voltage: 10 V
